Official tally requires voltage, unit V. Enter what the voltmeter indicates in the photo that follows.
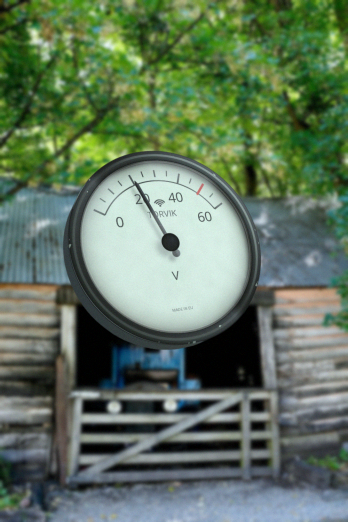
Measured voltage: 20 V
